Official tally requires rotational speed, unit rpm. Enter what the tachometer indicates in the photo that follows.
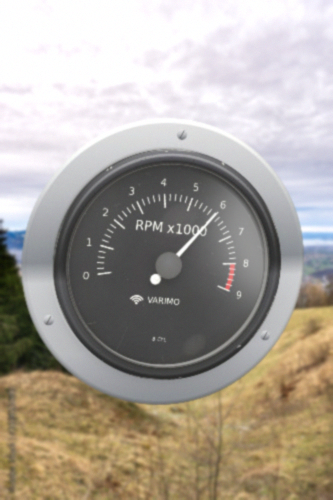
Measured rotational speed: 6000 rpm
